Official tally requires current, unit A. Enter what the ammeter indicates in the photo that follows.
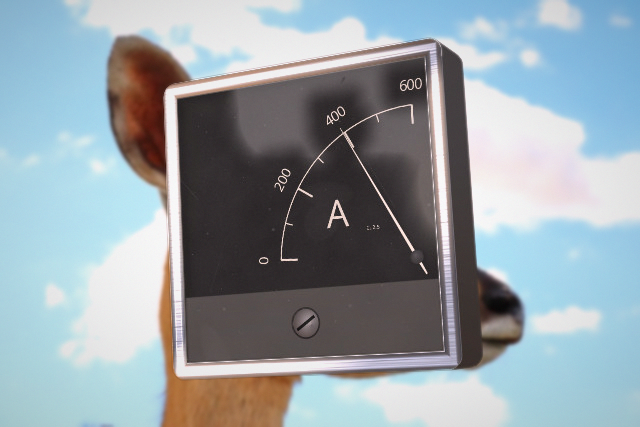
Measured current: 400 A
